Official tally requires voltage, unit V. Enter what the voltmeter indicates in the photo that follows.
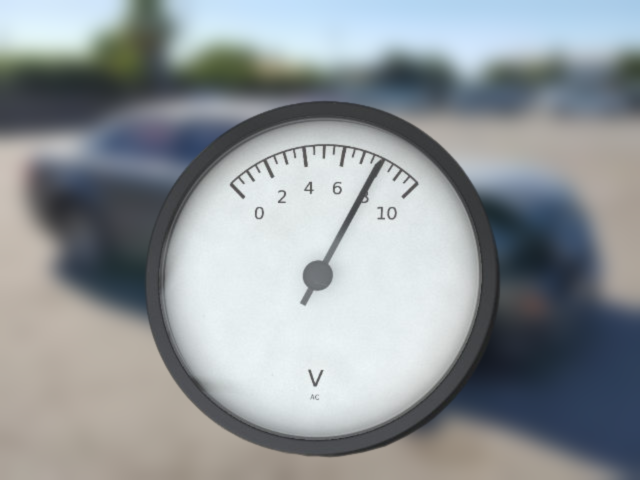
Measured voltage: 8 V
